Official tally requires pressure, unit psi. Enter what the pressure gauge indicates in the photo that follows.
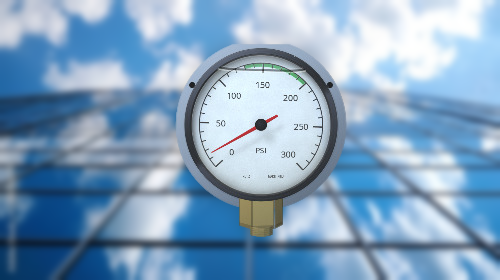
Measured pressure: 15 psi
